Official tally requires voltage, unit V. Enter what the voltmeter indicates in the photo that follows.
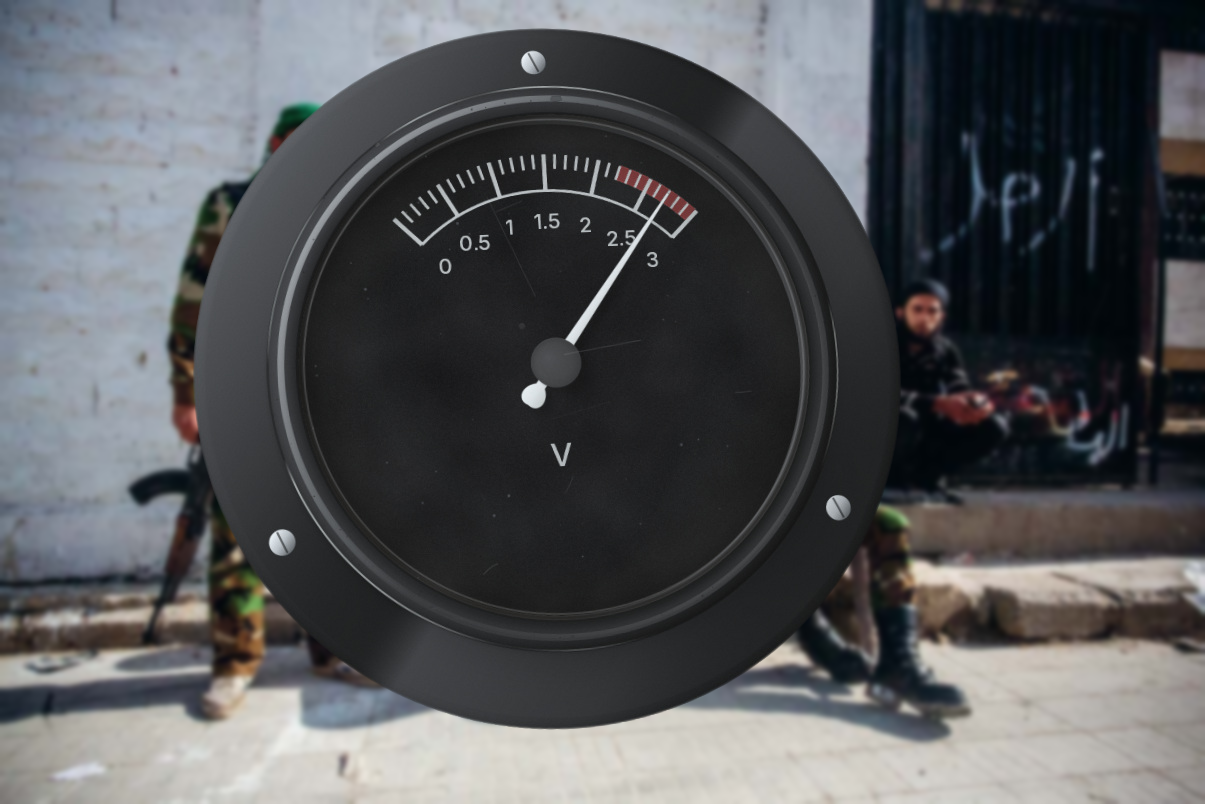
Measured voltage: 2.7 V
